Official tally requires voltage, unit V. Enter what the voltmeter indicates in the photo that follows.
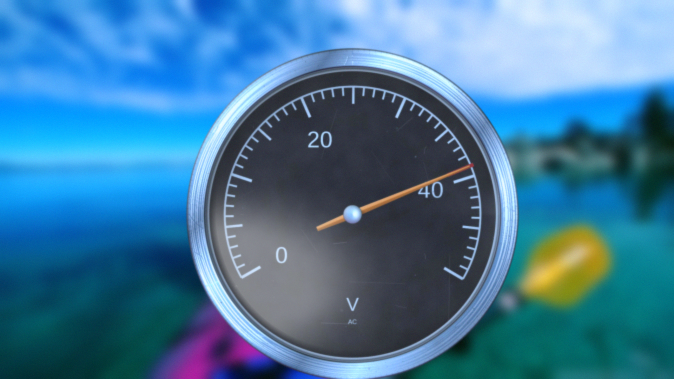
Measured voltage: 39 V
